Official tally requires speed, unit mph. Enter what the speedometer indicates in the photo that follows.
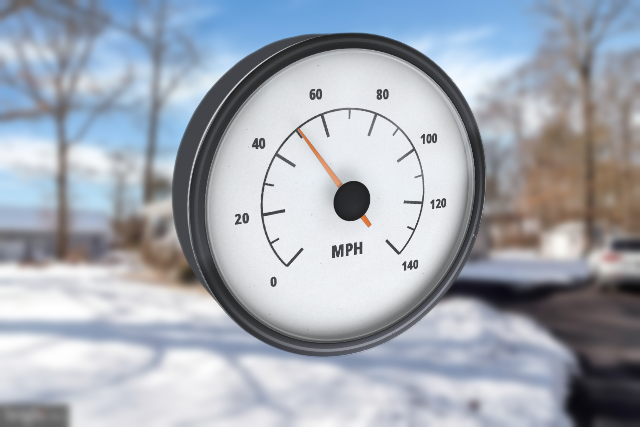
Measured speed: 50 mph
